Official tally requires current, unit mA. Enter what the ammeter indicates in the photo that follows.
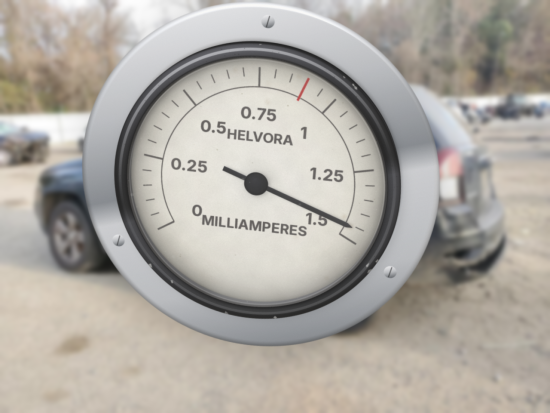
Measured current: 1.45 mA
